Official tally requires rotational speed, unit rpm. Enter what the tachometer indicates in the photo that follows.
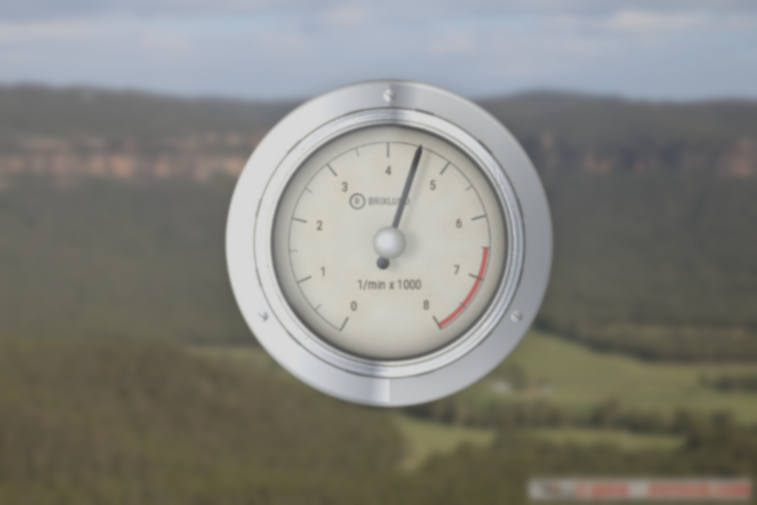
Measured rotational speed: 4500 rpm
